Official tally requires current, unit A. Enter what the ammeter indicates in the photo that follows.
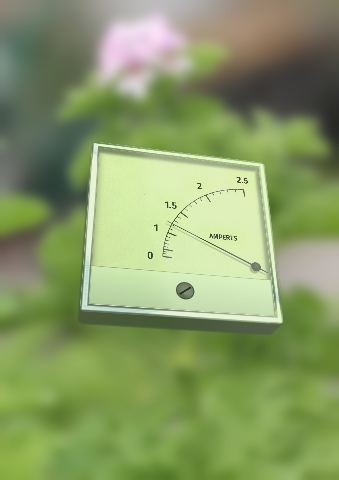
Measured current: 1.2 A
